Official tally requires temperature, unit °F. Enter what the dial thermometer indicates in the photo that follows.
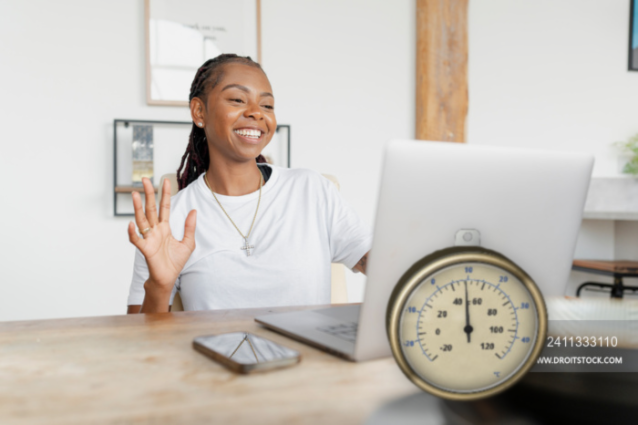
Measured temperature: 48 °F
